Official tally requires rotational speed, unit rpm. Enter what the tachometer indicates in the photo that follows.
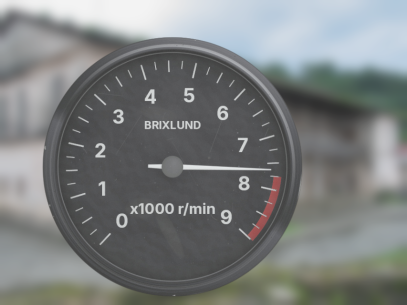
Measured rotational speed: 7625 rpm
